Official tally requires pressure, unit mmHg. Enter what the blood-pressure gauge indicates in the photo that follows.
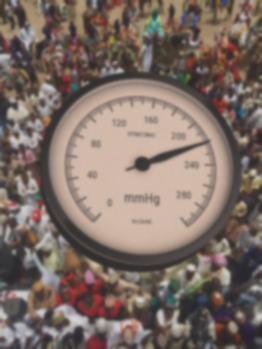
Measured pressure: 220 mmHg
